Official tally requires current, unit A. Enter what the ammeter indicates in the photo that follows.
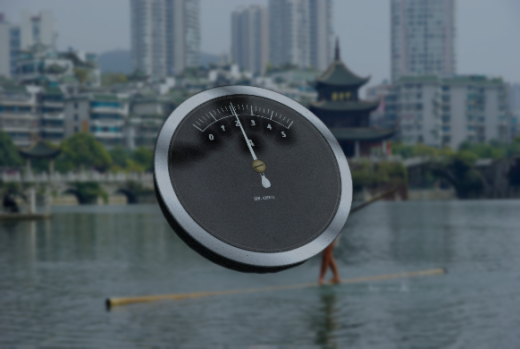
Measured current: 2 A
